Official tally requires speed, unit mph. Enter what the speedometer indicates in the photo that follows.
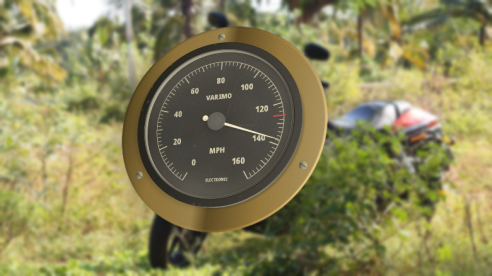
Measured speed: 138 mph
